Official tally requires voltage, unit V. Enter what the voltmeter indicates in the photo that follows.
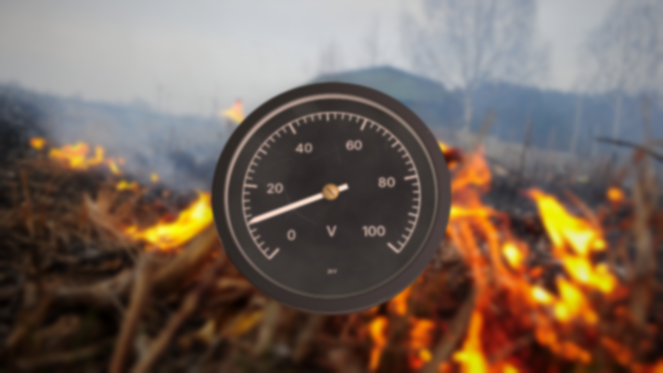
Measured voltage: 10 V
